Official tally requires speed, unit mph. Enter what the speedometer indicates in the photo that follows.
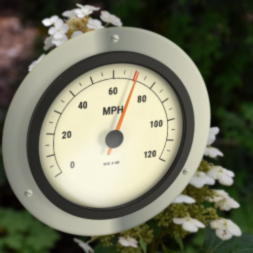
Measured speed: 70 mph
